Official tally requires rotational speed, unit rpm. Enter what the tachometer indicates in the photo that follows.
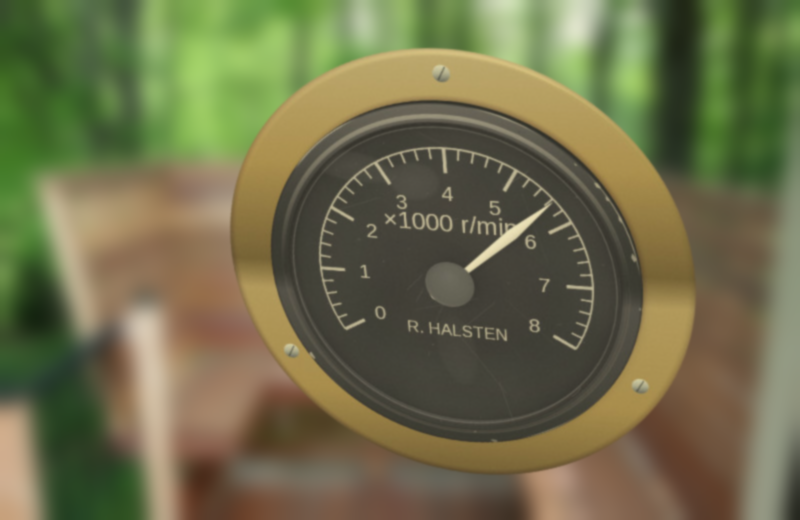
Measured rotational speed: 5600 rpm
